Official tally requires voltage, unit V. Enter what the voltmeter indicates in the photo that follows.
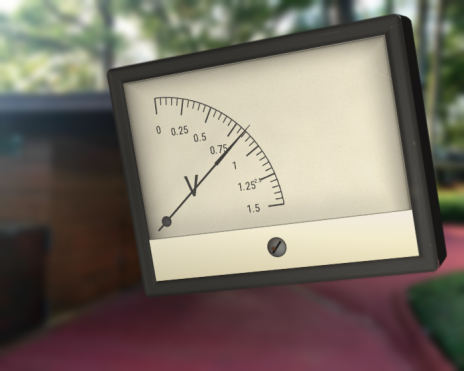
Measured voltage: 0.85 V
